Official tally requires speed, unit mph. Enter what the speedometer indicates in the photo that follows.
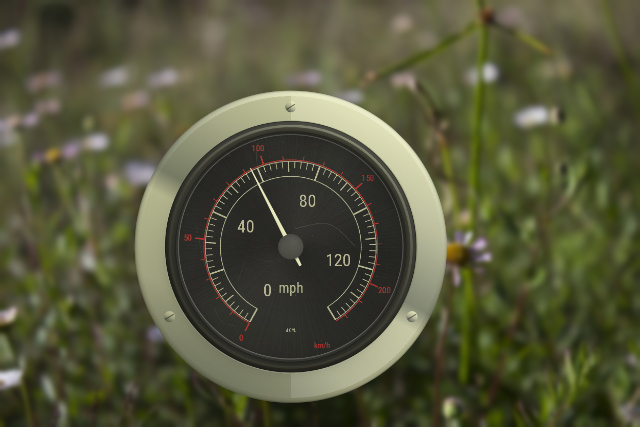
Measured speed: 58 mph
